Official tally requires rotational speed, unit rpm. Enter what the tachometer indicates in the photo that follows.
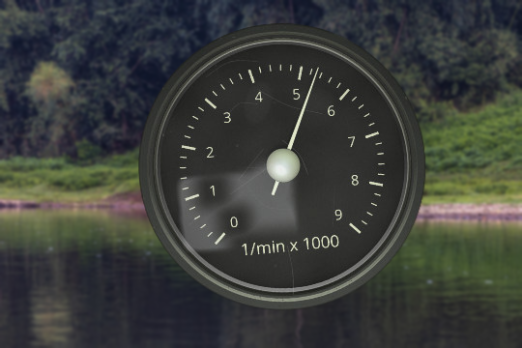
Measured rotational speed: 5300 rpm
